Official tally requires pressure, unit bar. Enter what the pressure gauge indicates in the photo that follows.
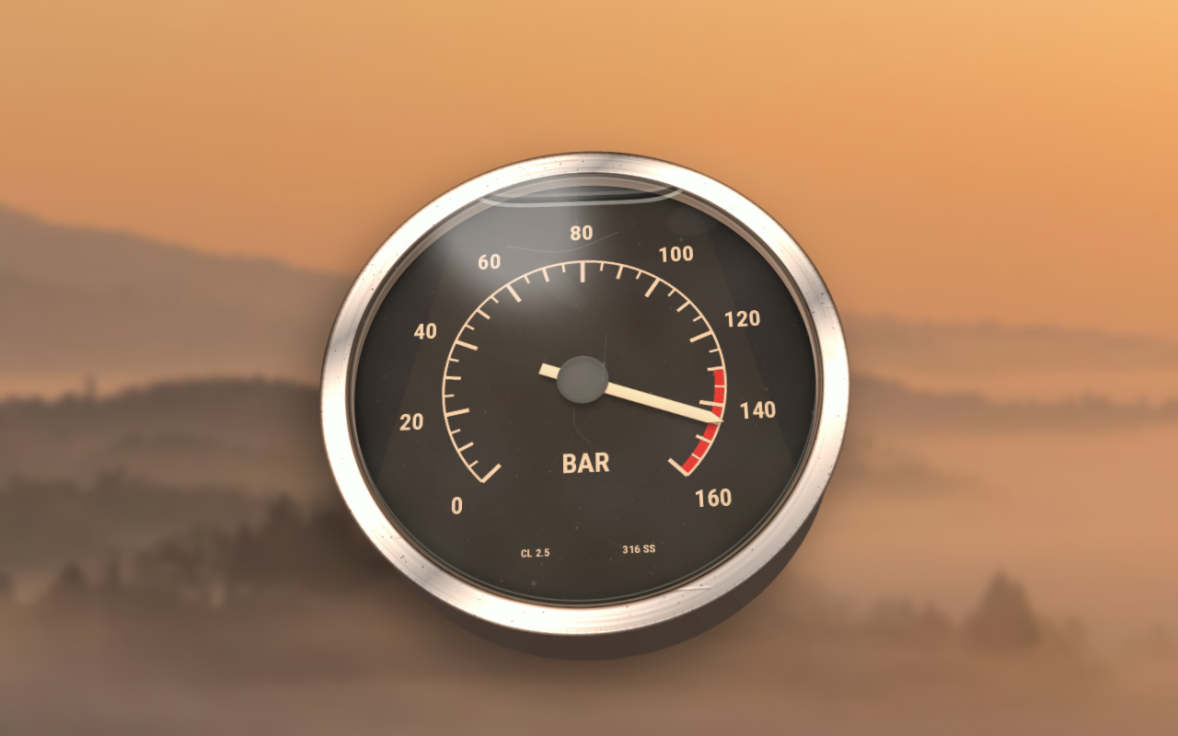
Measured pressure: 145 bar
